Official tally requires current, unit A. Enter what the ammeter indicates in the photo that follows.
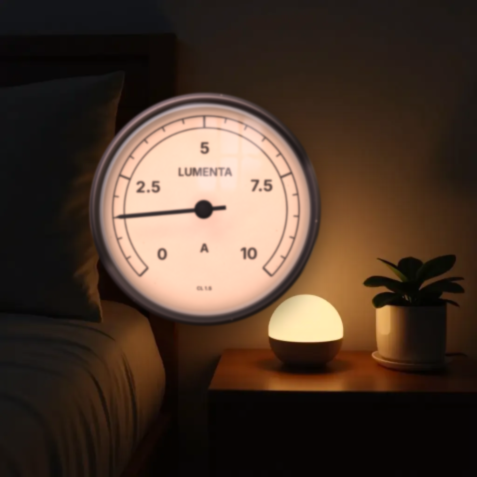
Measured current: 1.5 A
